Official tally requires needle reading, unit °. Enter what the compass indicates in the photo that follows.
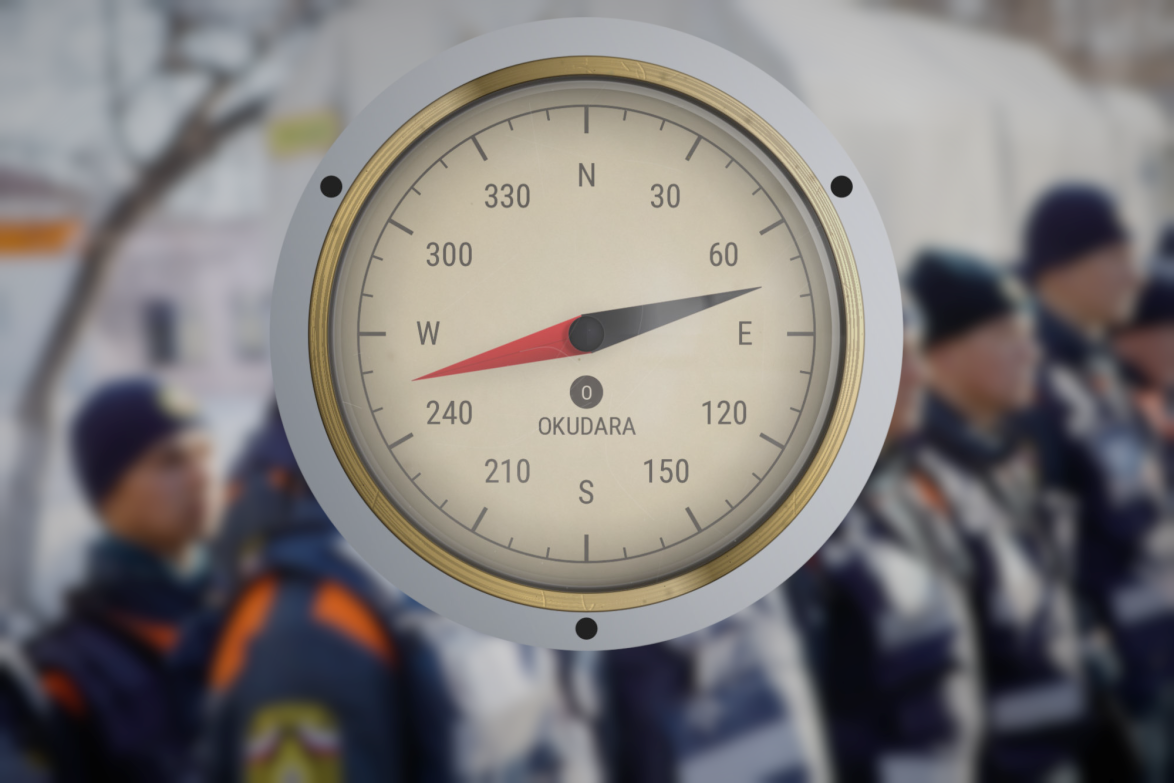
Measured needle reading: 255 °
